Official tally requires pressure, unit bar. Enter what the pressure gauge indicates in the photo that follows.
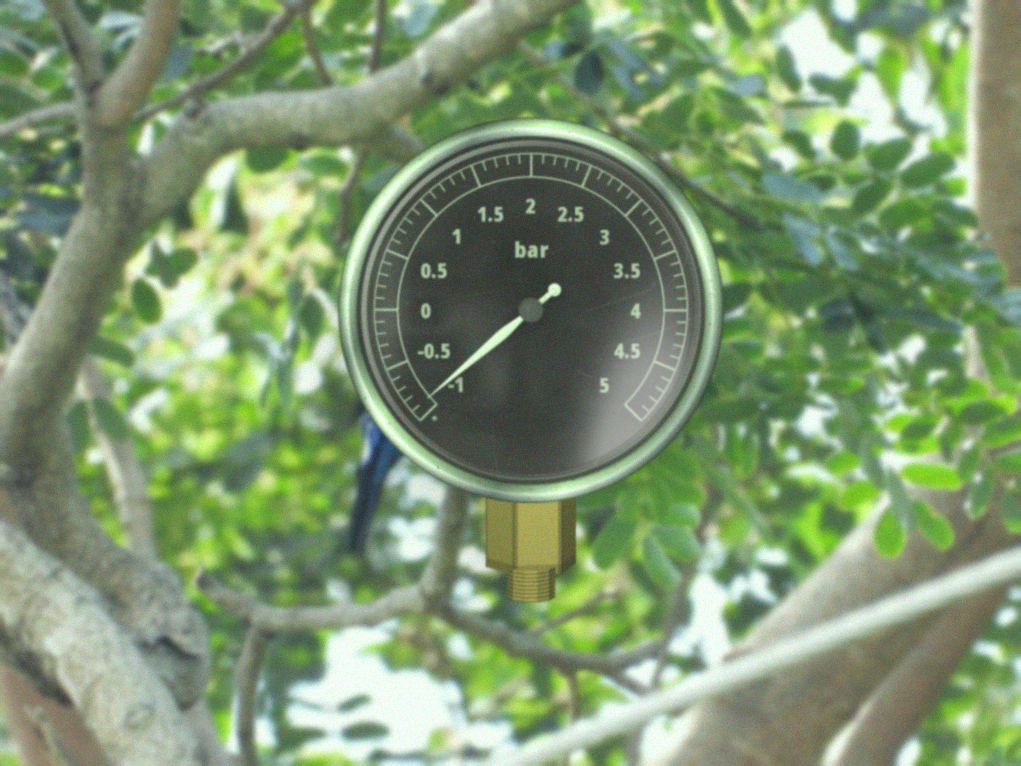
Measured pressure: -0.9 bar
